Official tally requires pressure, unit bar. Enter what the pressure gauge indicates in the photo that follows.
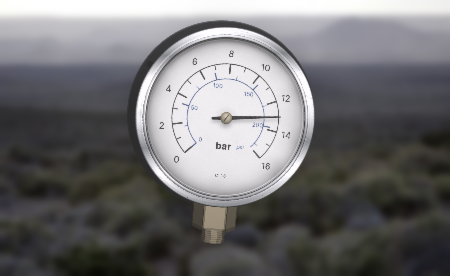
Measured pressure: 13 bar
